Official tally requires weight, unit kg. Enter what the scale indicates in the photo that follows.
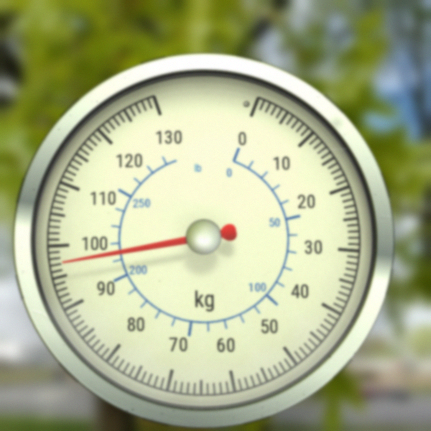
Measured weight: 97 kg
